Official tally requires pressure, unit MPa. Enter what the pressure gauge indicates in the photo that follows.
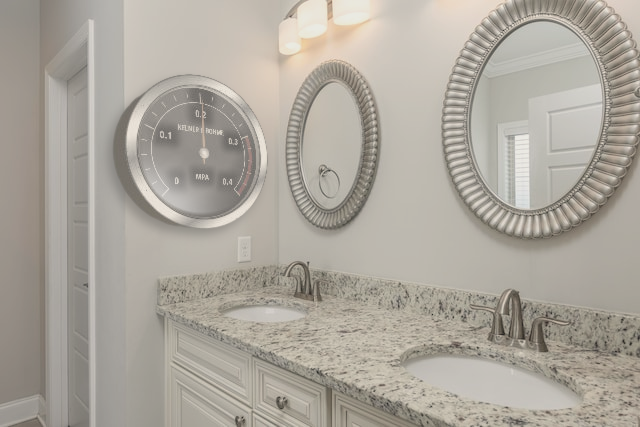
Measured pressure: 0.2 MPa
